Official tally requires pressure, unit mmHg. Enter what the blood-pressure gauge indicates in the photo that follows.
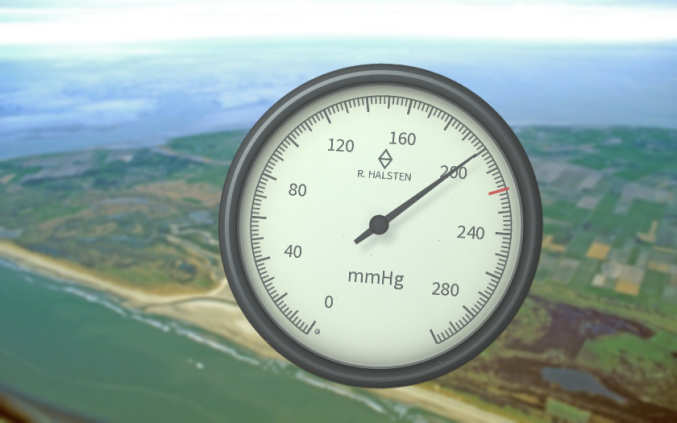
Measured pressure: 200 mmHg
